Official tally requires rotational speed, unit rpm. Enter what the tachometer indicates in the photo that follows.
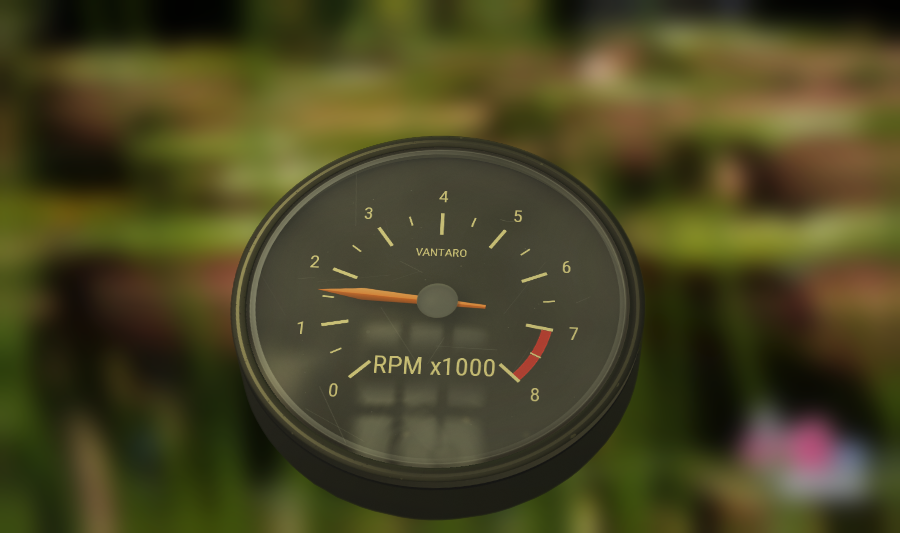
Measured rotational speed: 1500 rpm
